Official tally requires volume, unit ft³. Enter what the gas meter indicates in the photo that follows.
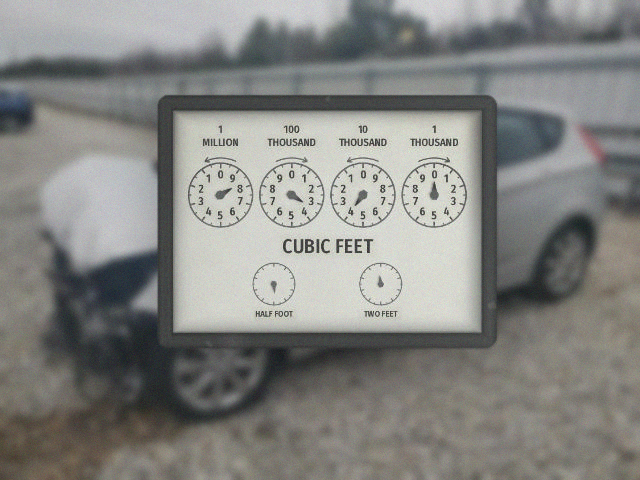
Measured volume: 834000 ft³
